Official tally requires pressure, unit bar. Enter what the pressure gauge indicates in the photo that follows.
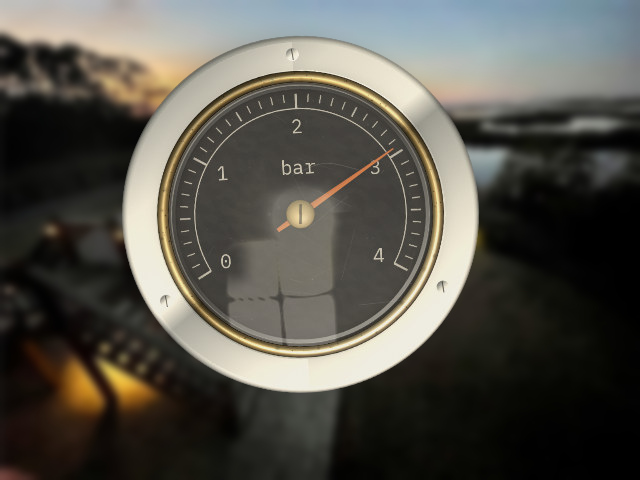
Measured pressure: 2.95 bar
